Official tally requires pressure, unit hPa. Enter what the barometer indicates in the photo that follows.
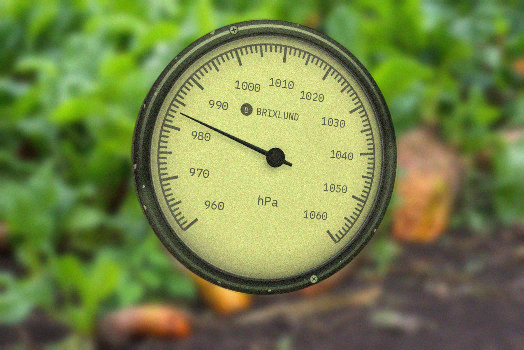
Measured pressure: 983 hPa
